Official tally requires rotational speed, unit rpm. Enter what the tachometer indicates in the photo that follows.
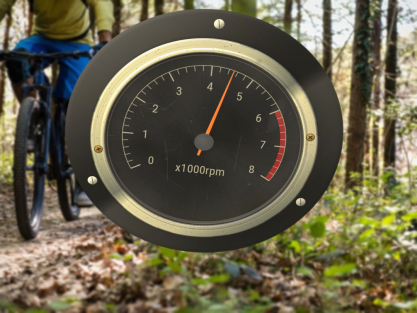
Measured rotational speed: 4500 rpm
